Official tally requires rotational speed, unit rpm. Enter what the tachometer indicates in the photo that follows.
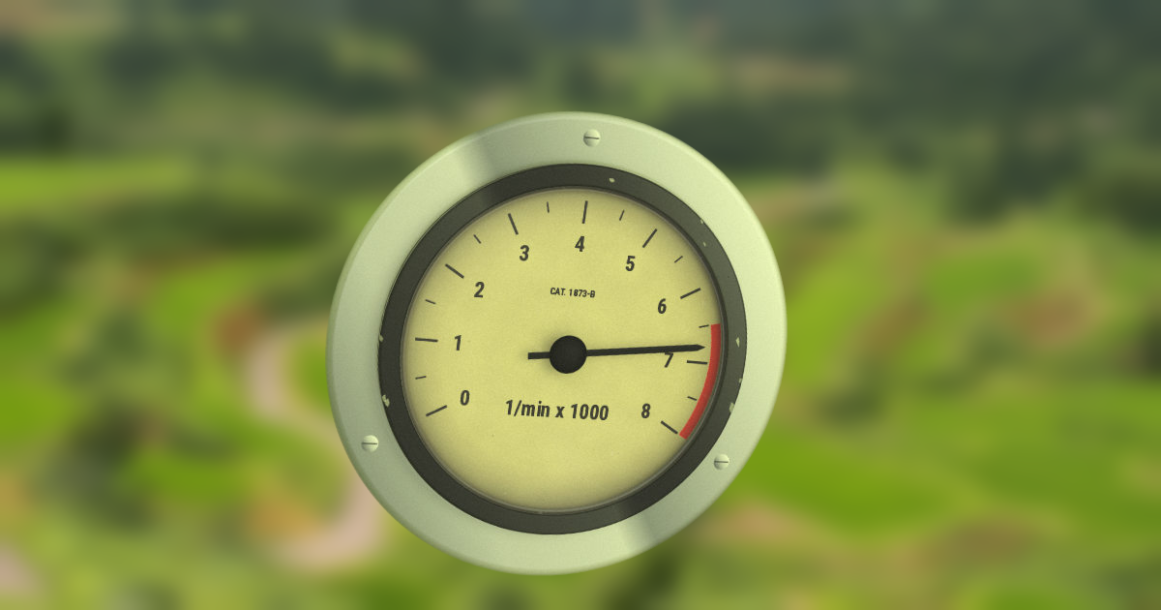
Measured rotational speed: 6750 rpm
